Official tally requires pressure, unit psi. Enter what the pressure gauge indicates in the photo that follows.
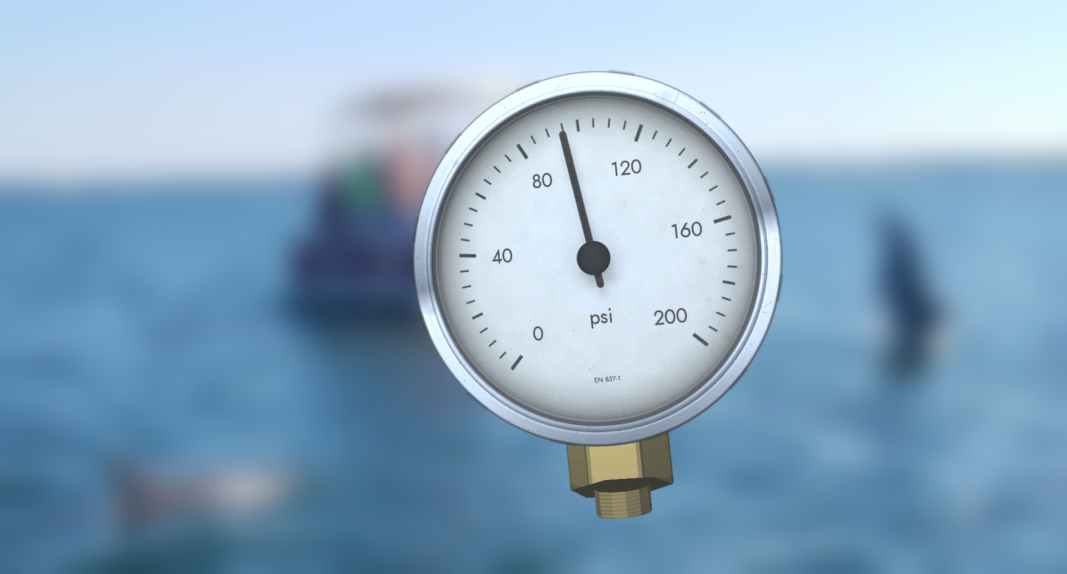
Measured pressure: 95 psi
